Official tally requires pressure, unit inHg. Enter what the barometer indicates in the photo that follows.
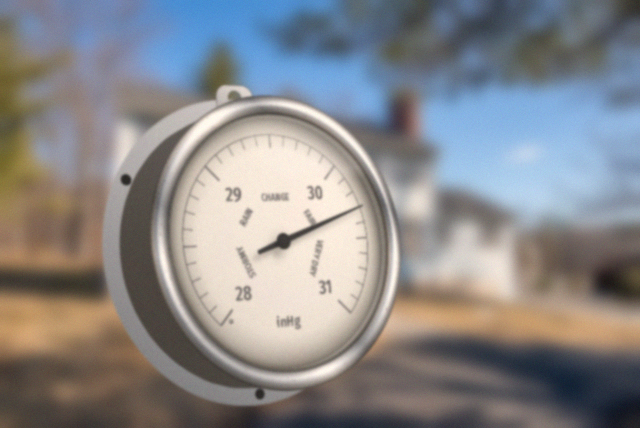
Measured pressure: 30.3 inHg
